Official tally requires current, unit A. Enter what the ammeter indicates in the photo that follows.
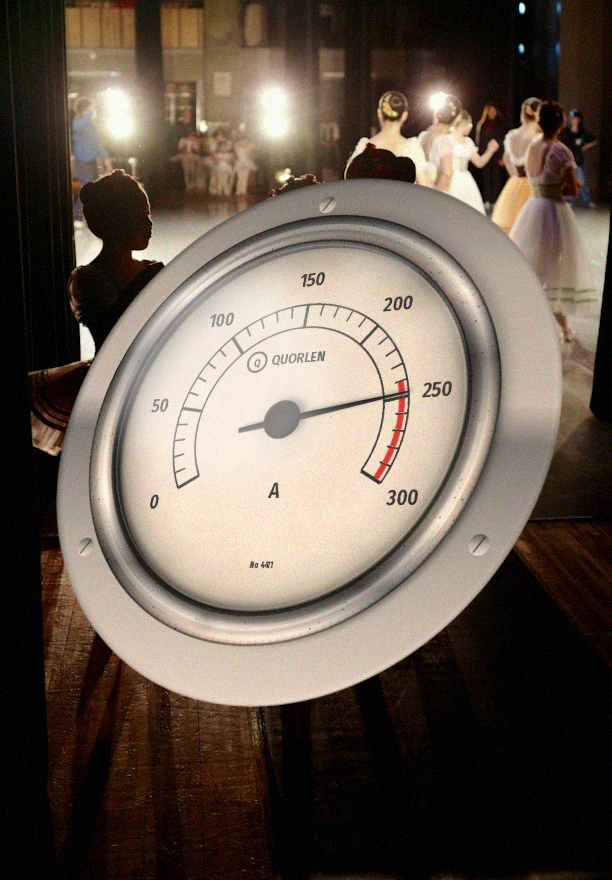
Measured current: 250 A
